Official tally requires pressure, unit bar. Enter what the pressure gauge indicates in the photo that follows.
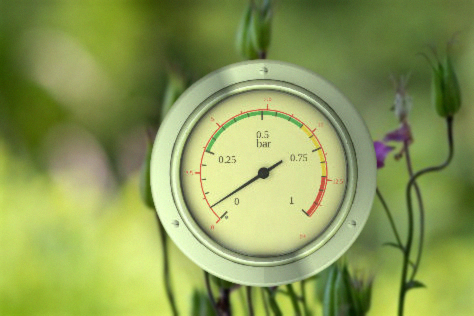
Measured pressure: 0.05 bar
